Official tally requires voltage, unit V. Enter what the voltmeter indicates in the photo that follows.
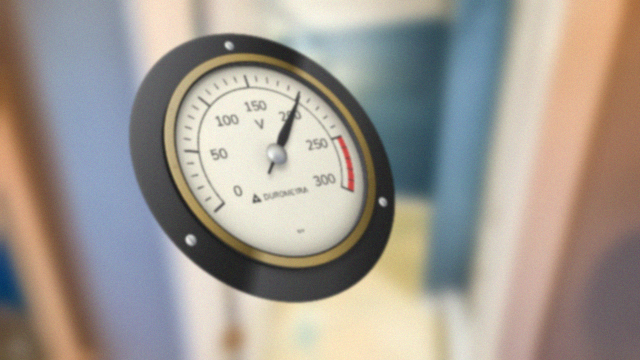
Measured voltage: 200 V
